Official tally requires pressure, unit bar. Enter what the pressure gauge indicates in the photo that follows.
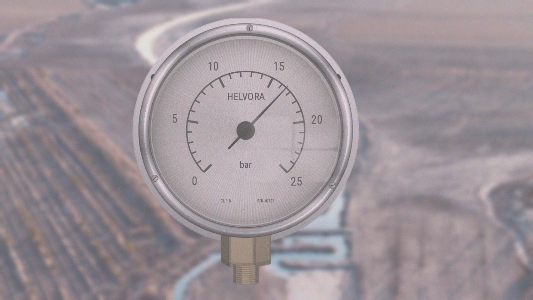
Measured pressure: 16.5 bar
